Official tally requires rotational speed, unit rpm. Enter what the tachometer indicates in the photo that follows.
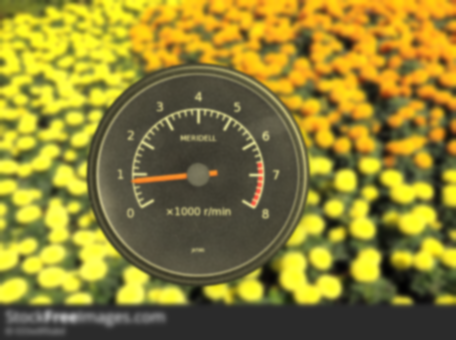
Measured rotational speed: 800 rpm
